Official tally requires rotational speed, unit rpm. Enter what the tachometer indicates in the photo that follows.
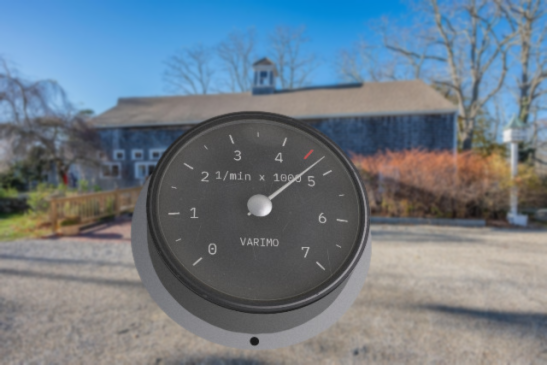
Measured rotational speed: 4750 rpm
